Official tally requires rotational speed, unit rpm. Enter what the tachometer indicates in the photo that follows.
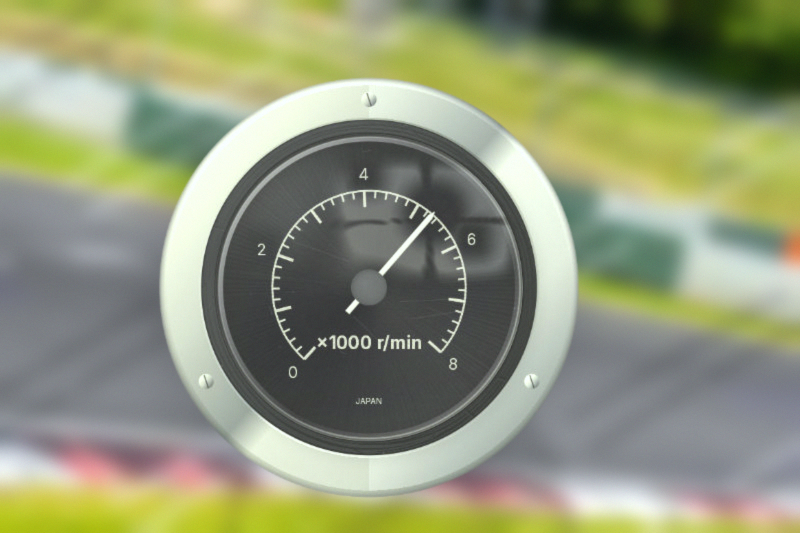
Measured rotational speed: 5300 rpm
